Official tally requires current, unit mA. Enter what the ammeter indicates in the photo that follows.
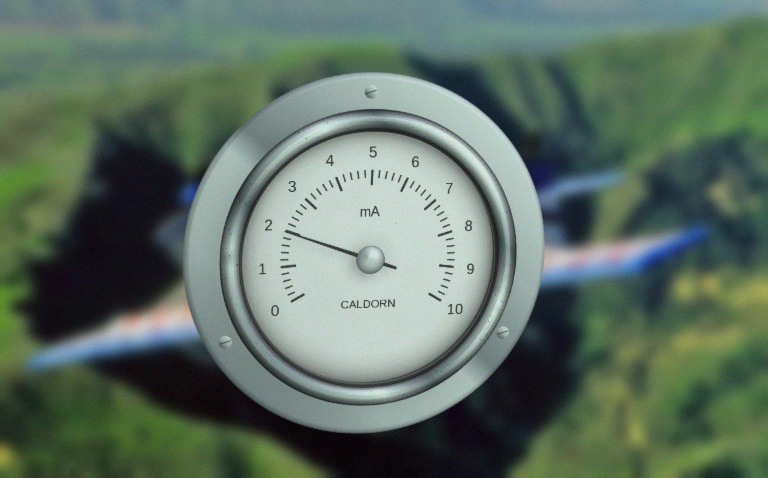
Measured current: 2 mA
